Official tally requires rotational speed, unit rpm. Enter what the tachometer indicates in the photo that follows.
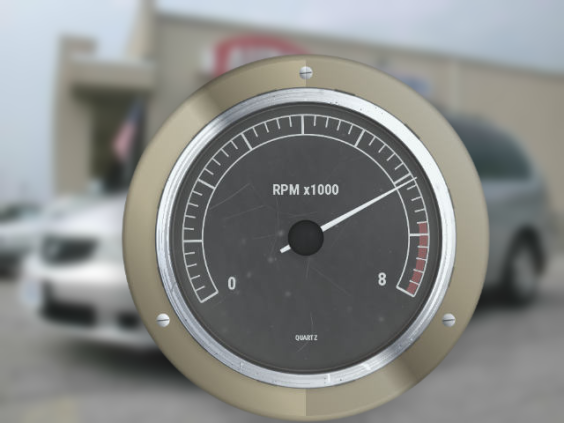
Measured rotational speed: 6100 rpm
